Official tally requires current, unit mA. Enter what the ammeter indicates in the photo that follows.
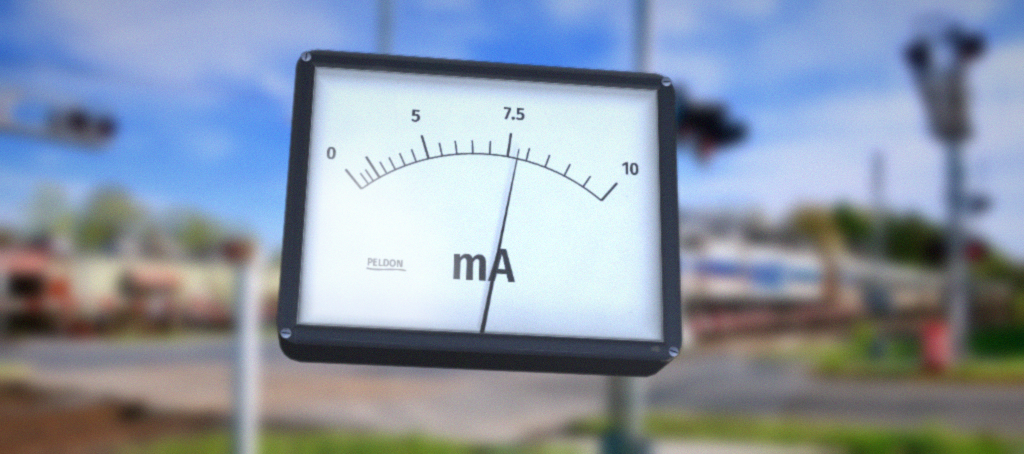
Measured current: 7.75 mA
